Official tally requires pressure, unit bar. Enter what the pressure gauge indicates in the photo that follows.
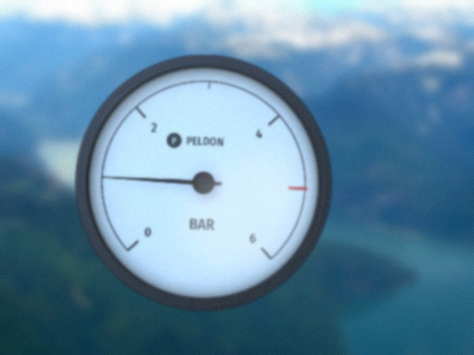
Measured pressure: 1 bar
